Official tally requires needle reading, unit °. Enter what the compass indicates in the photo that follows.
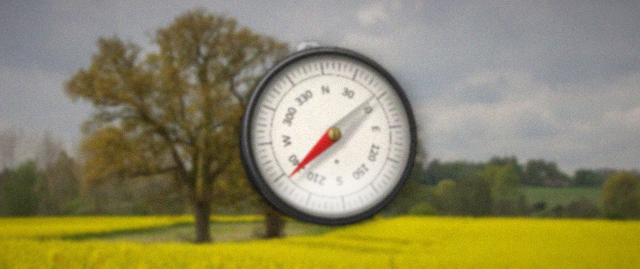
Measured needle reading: 235 °
